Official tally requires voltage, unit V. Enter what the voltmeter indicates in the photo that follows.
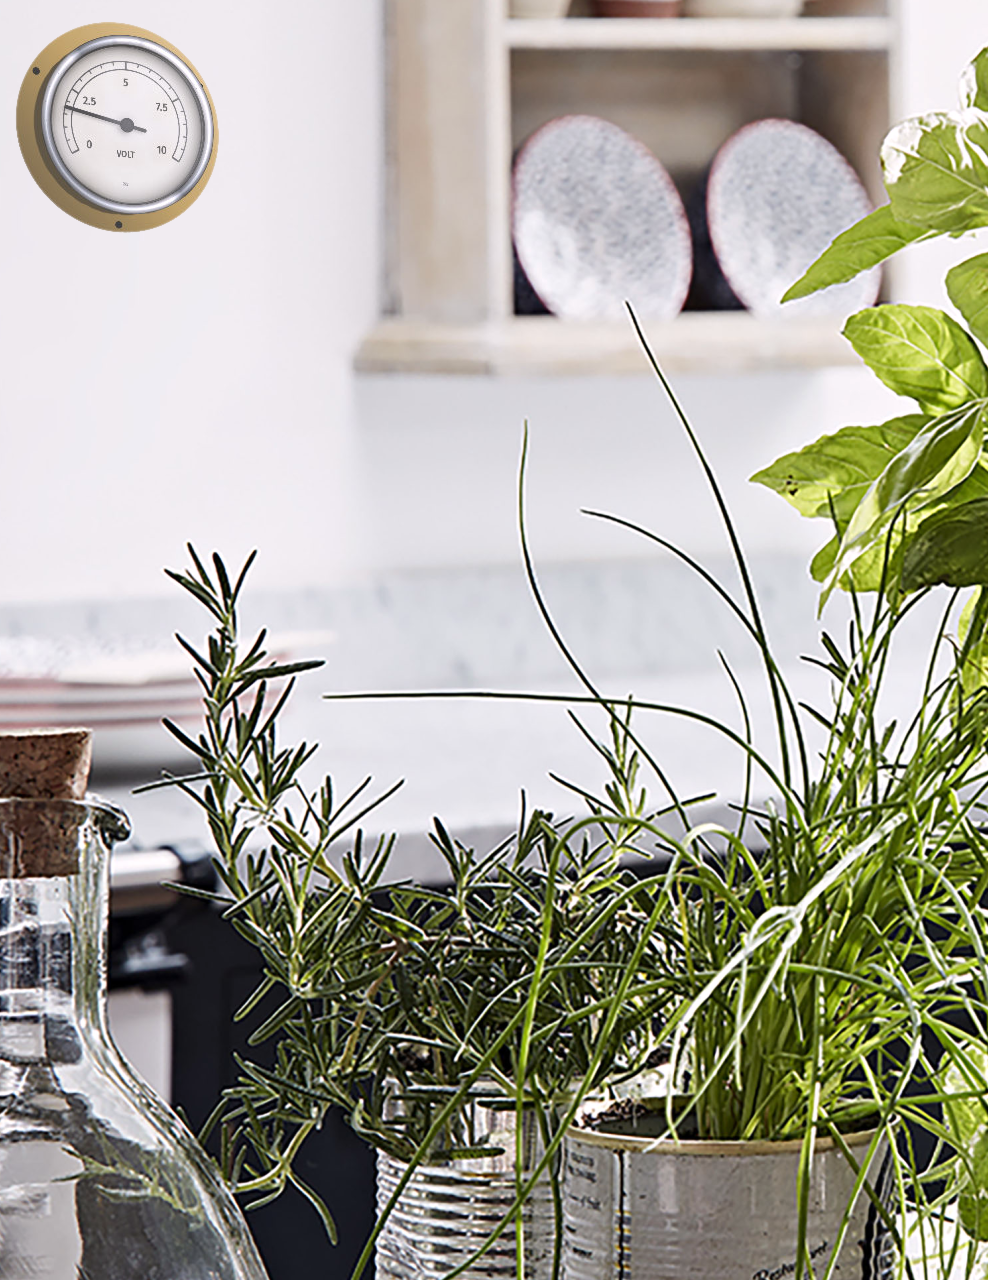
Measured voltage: 1.75 V
